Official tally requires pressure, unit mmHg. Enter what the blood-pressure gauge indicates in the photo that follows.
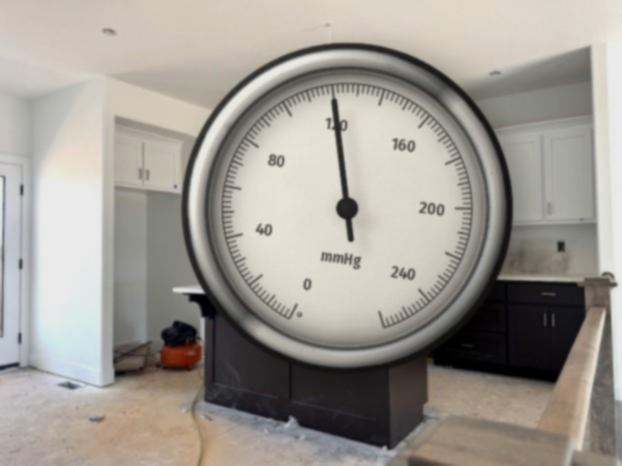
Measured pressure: 120 mmHg
